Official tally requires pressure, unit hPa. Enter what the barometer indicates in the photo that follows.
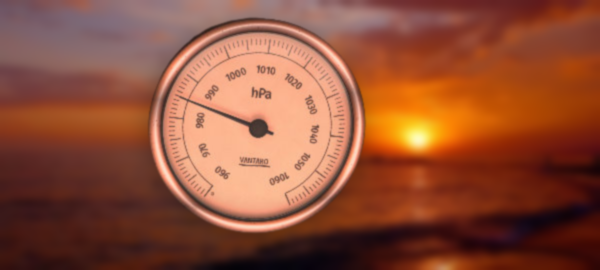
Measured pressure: 985 hPa
